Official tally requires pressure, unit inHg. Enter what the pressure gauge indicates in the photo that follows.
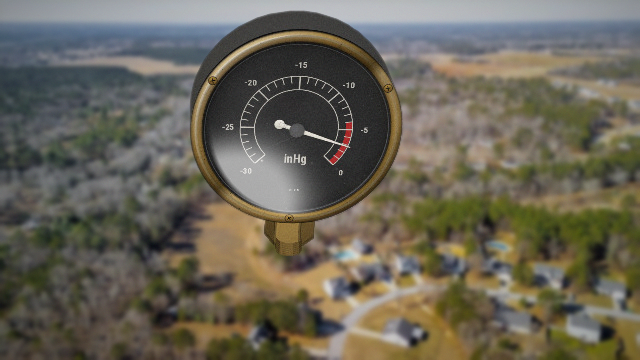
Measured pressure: -3 inHg
